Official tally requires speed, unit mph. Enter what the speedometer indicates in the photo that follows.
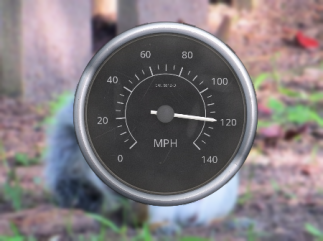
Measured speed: 120 mph
